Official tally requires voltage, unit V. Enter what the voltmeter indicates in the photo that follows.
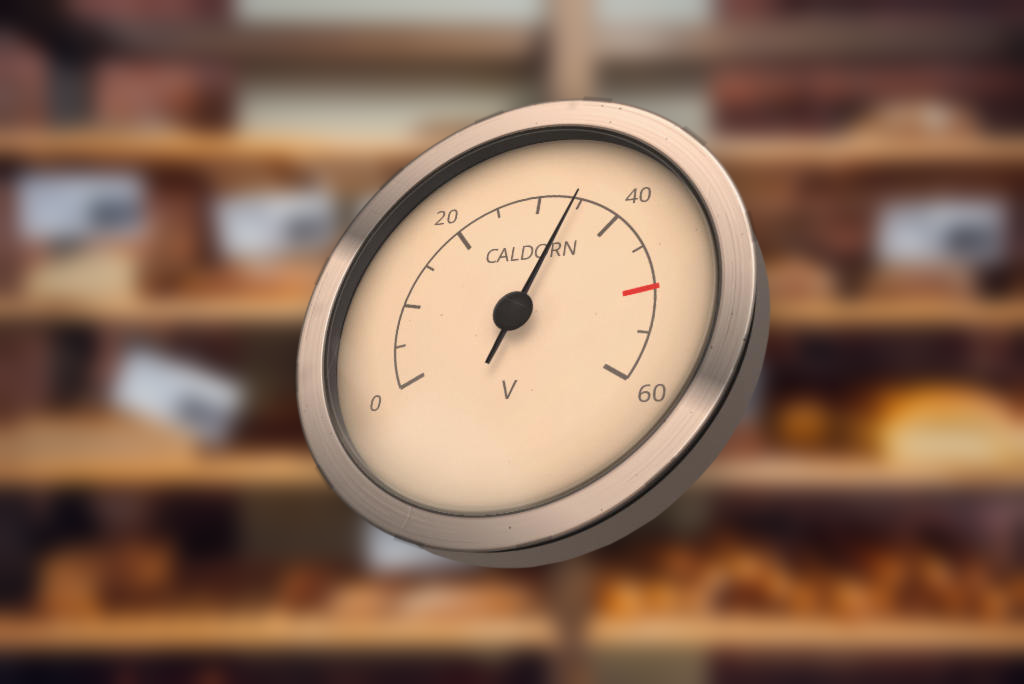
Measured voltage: 35 V
